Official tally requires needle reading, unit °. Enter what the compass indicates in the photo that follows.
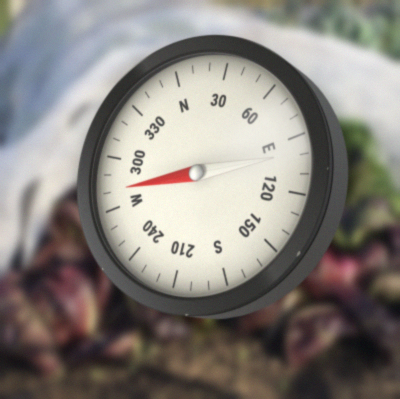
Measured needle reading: 280 °
